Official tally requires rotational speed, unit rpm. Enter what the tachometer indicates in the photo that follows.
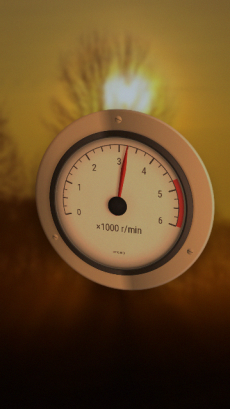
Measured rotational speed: 3250 rpm
